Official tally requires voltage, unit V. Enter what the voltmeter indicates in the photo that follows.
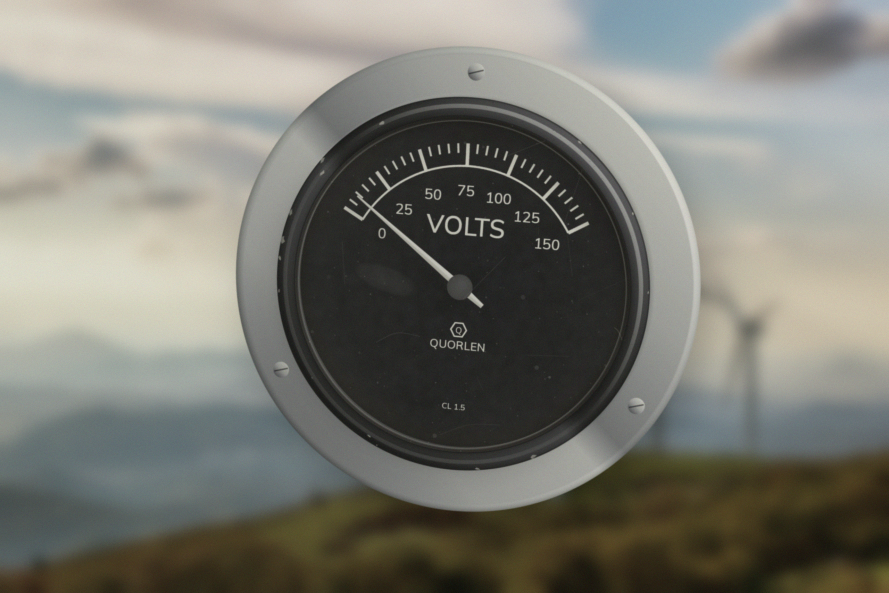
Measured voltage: 10 V
